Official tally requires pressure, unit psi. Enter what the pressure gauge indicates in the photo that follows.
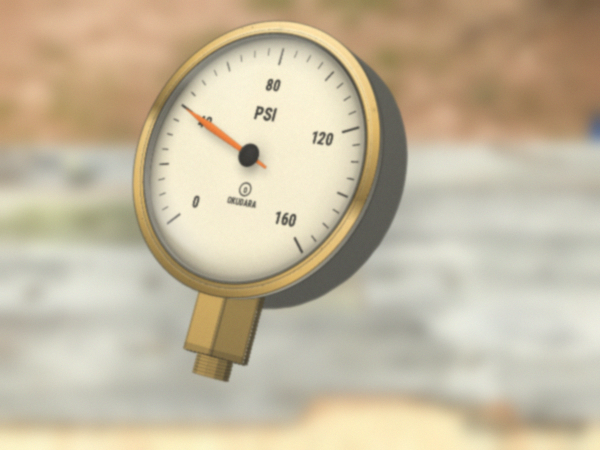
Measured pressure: 40 psi
